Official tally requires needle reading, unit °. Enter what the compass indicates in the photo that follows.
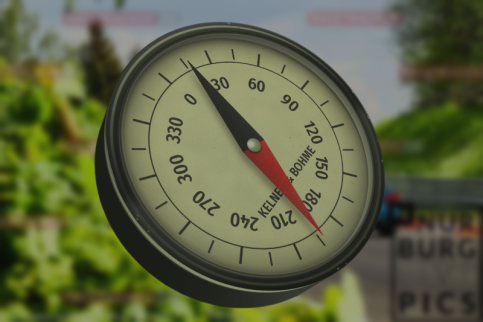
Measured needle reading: 195 °
